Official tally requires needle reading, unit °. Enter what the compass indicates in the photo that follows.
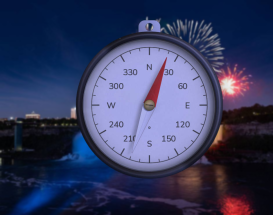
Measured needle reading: 20 °
